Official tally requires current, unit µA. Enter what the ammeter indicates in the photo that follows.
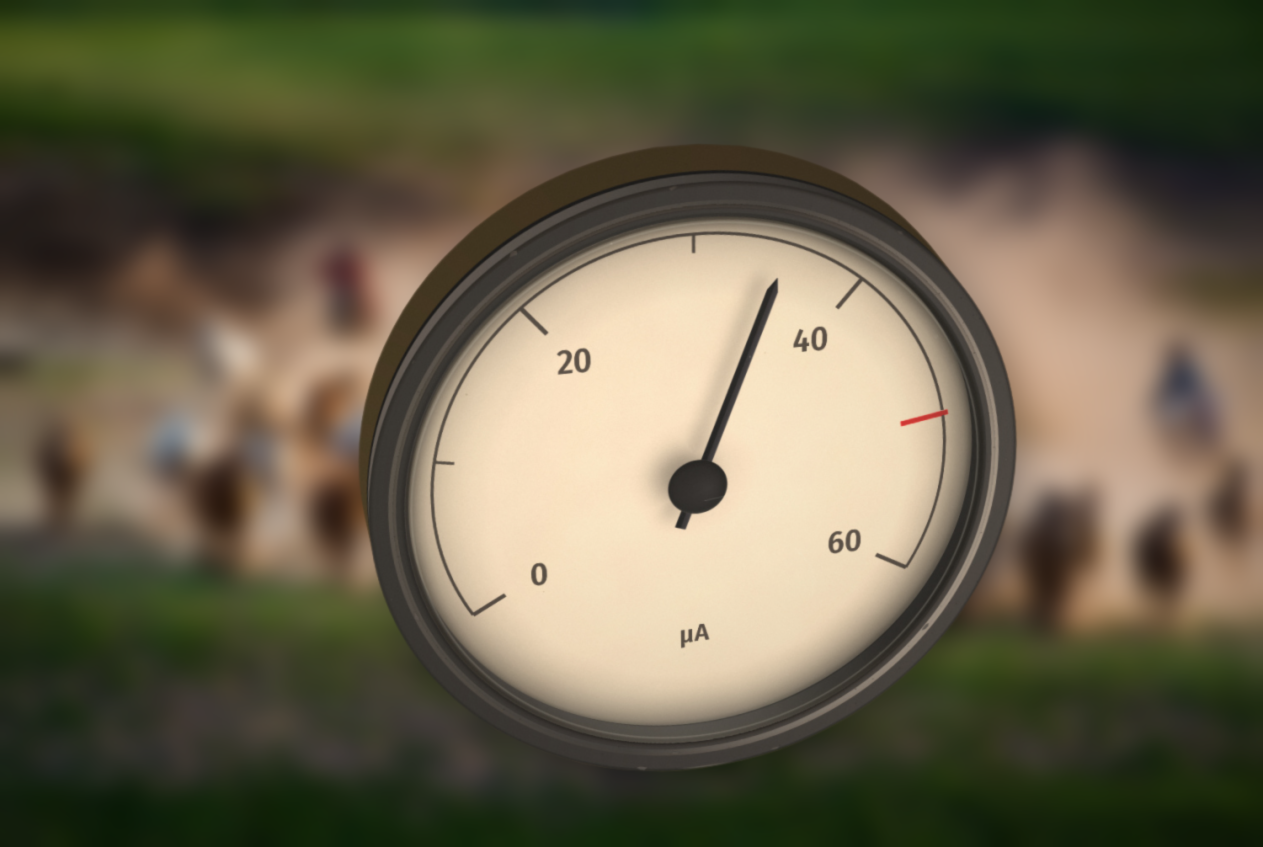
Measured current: 35 µA
